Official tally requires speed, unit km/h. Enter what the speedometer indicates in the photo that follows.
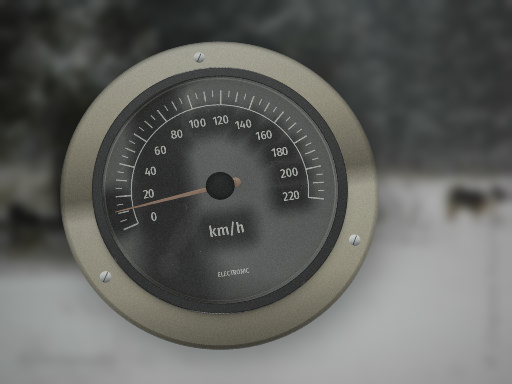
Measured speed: 10 km/h
